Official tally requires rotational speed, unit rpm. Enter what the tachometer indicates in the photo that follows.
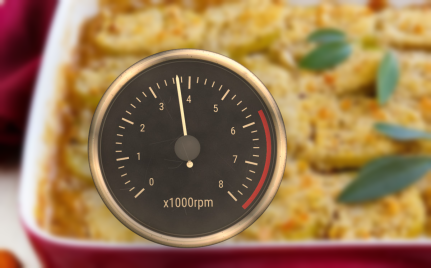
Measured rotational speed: 3700 rpm
